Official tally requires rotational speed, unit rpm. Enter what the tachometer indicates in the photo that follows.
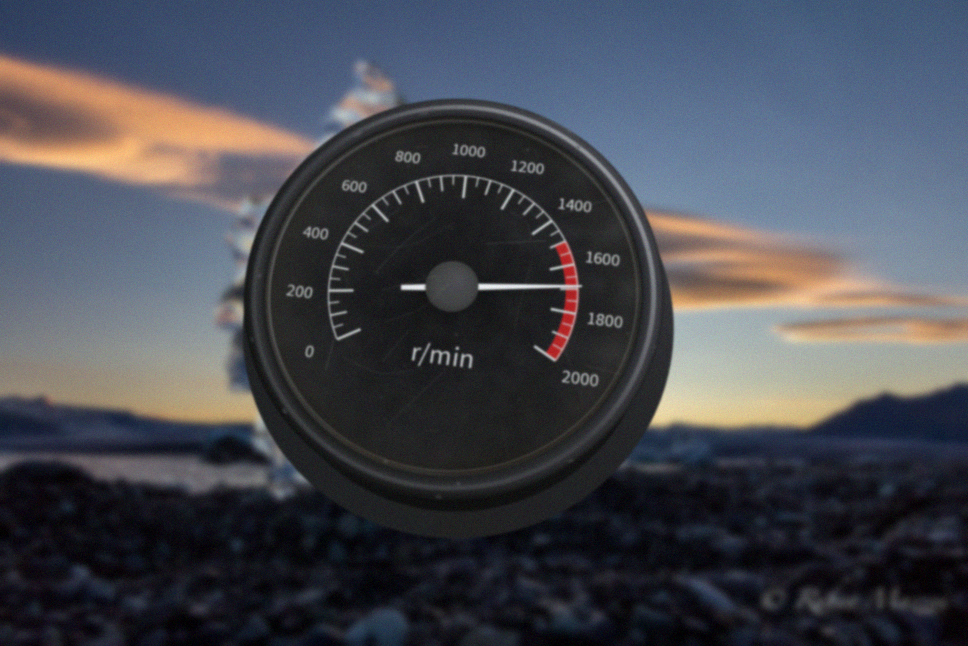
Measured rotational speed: 1700 rpm
